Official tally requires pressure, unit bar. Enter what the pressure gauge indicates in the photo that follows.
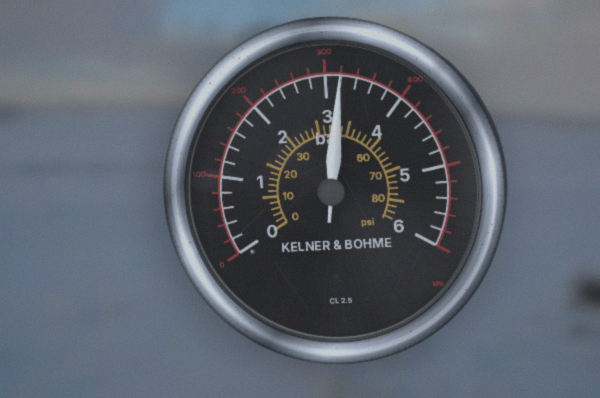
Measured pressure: 3.2 bar
